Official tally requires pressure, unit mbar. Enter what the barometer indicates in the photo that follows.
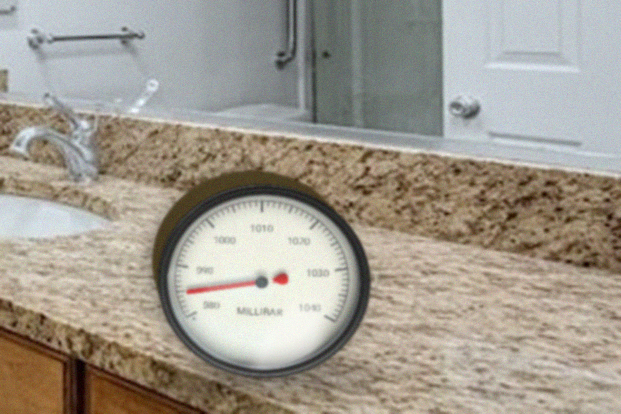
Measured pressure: 985 mbar
